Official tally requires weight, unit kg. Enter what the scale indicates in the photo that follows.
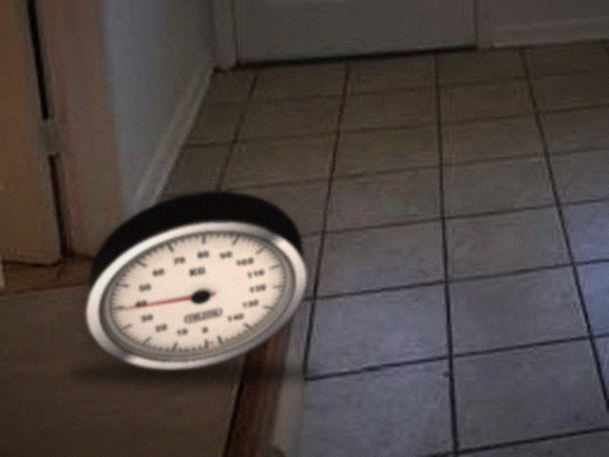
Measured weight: 40 kg
